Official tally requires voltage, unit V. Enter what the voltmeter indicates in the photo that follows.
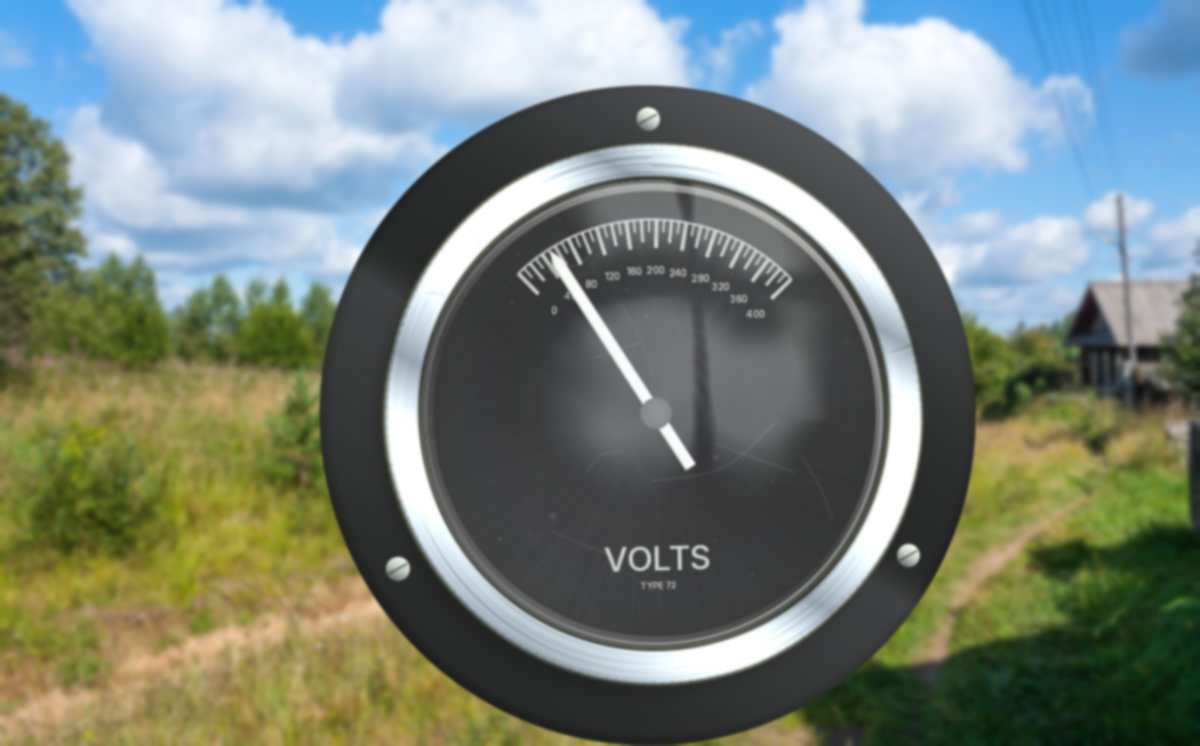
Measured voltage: 50 V
